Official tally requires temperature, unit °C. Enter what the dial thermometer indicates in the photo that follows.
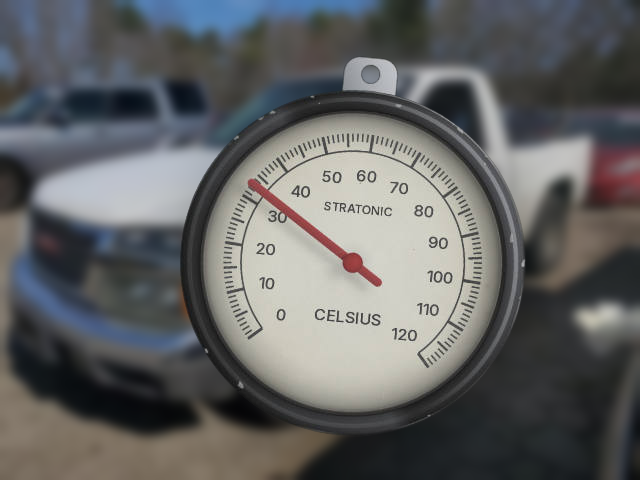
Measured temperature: 33 °C
